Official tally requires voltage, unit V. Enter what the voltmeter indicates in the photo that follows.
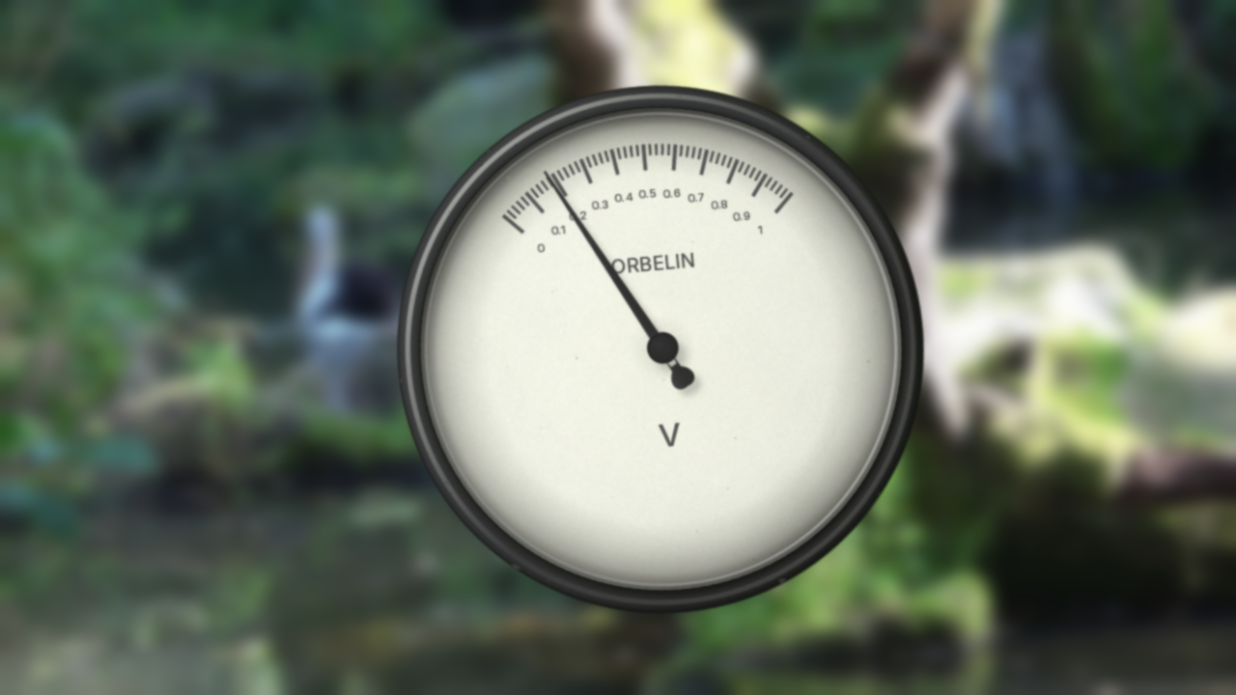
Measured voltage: 0.18 V
